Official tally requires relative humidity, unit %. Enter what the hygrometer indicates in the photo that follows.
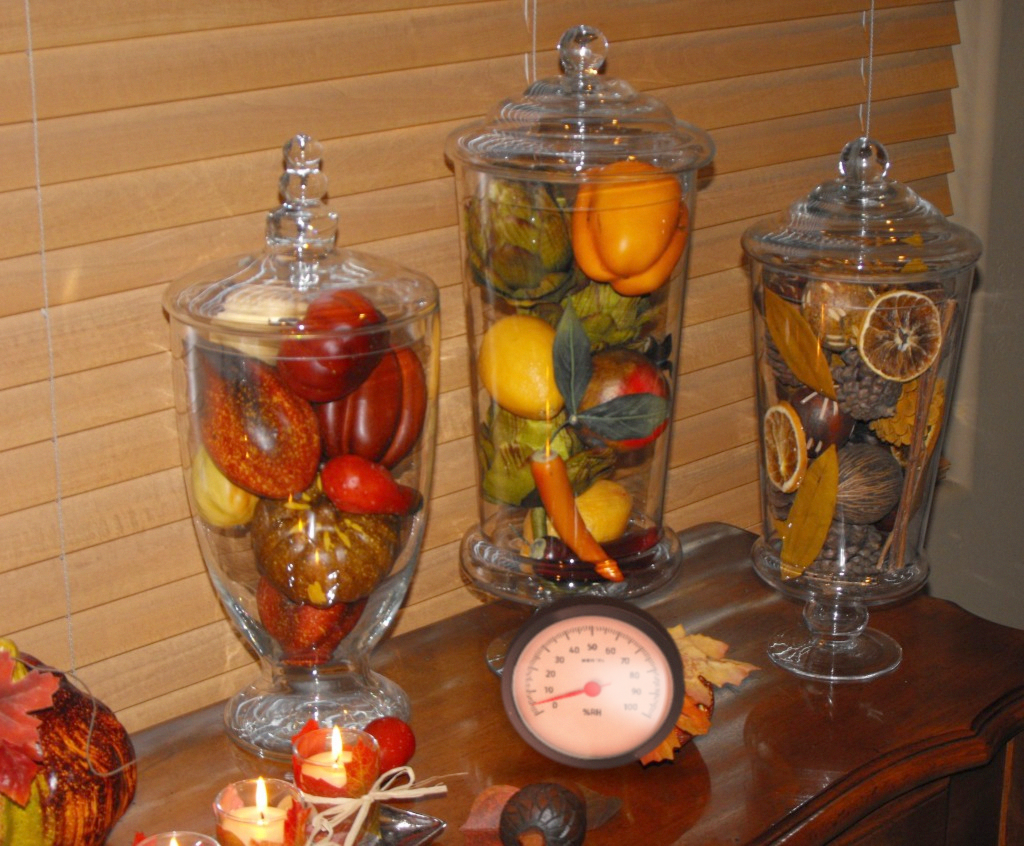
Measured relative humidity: 5 %
